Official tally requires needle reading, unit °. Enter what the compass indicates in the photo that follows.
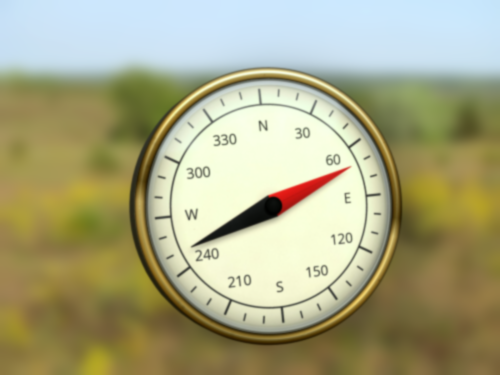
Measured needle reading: 70 °
